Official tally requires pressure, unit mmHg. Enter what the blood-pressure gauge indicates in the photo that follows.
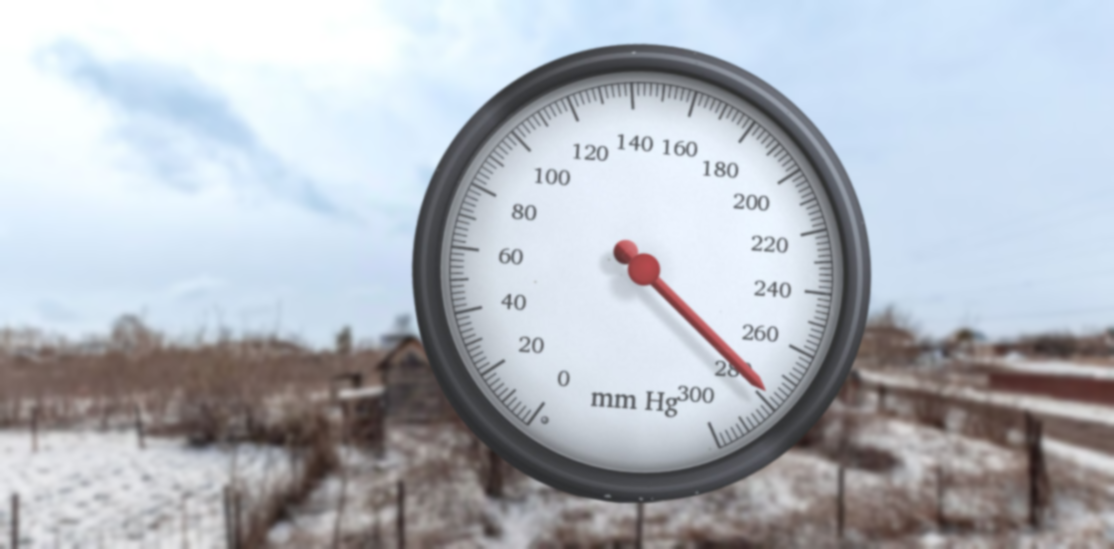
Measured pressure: 278 mmHg
